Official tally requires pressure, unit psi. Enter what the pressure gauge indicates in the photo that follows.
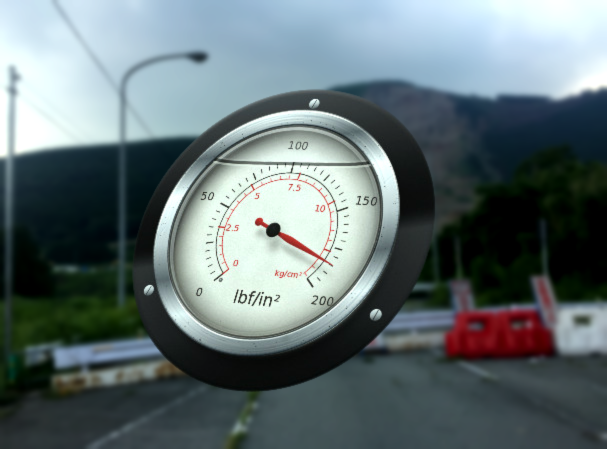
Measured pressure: 185 psi
